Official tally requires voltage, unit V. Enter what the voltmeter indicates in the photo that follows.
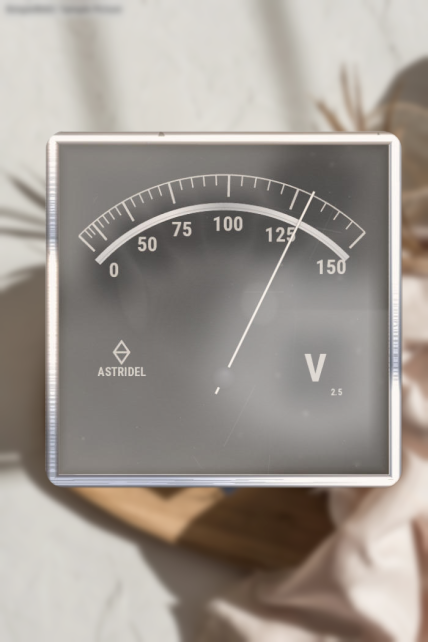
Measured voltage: 130 V
